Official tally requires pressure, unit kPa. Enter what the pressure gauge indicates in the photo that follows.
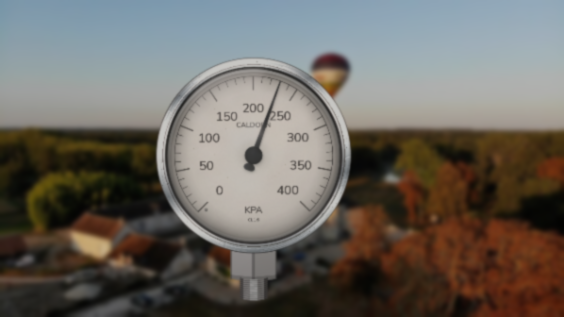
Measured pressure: 230 kPa
